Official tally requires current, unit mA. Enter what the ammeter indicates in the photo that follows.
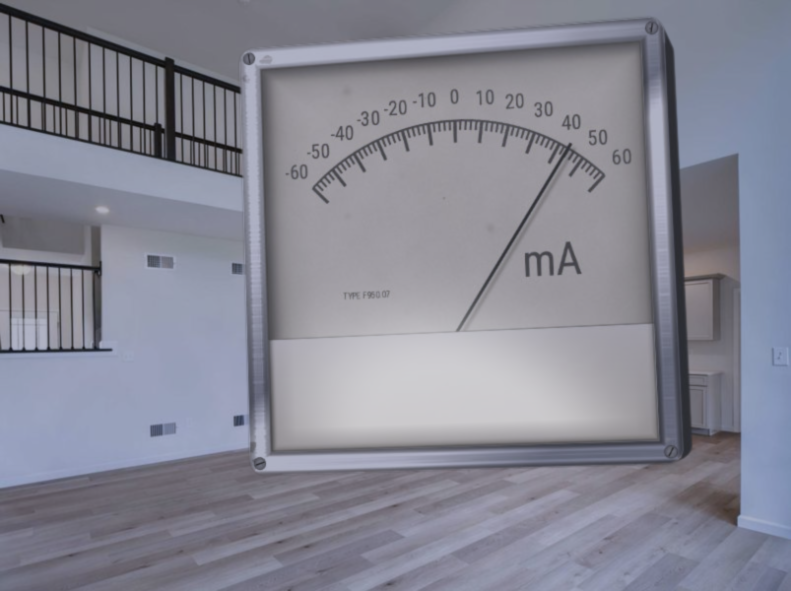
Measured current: 44 mA
